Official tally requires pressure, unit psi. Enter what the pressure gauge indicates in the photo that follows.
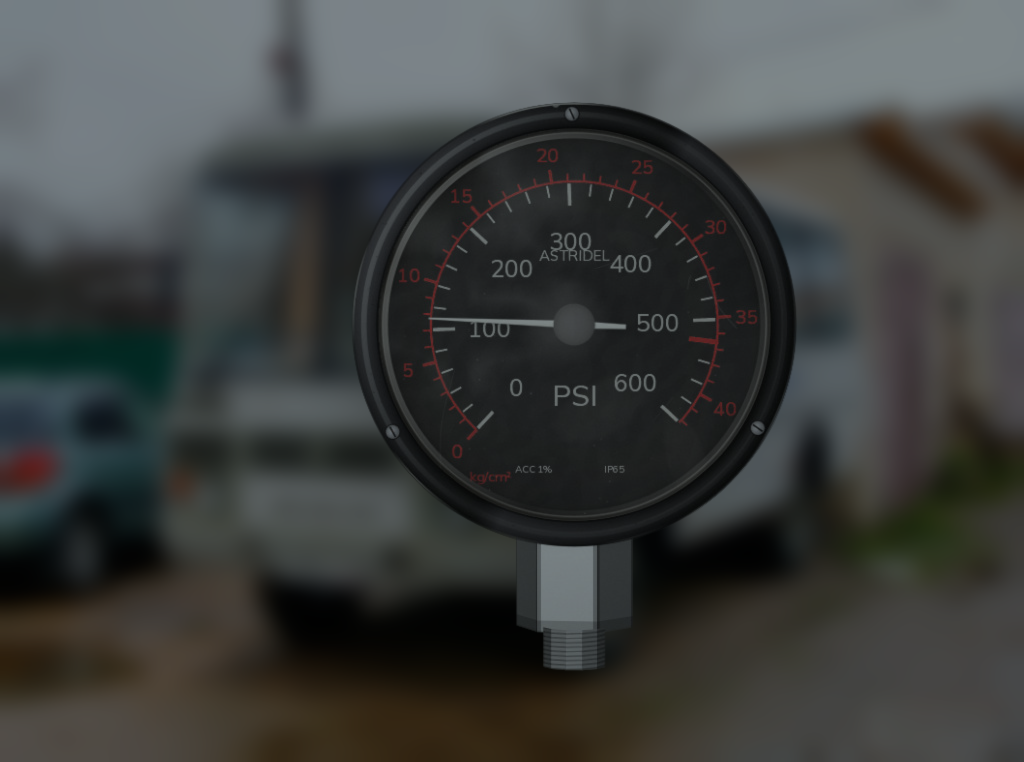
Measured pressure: 110 psi
